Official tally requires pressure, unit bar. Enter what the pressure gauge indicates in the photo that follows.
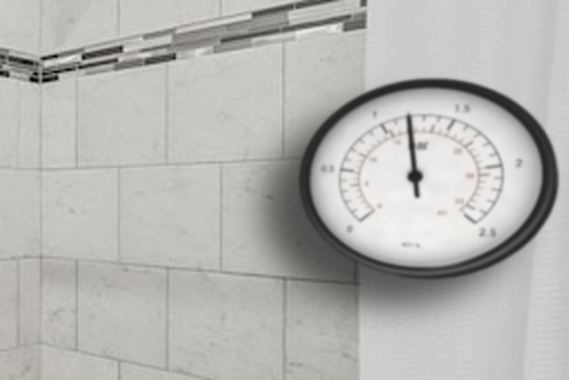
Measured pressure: 1.2 bar
